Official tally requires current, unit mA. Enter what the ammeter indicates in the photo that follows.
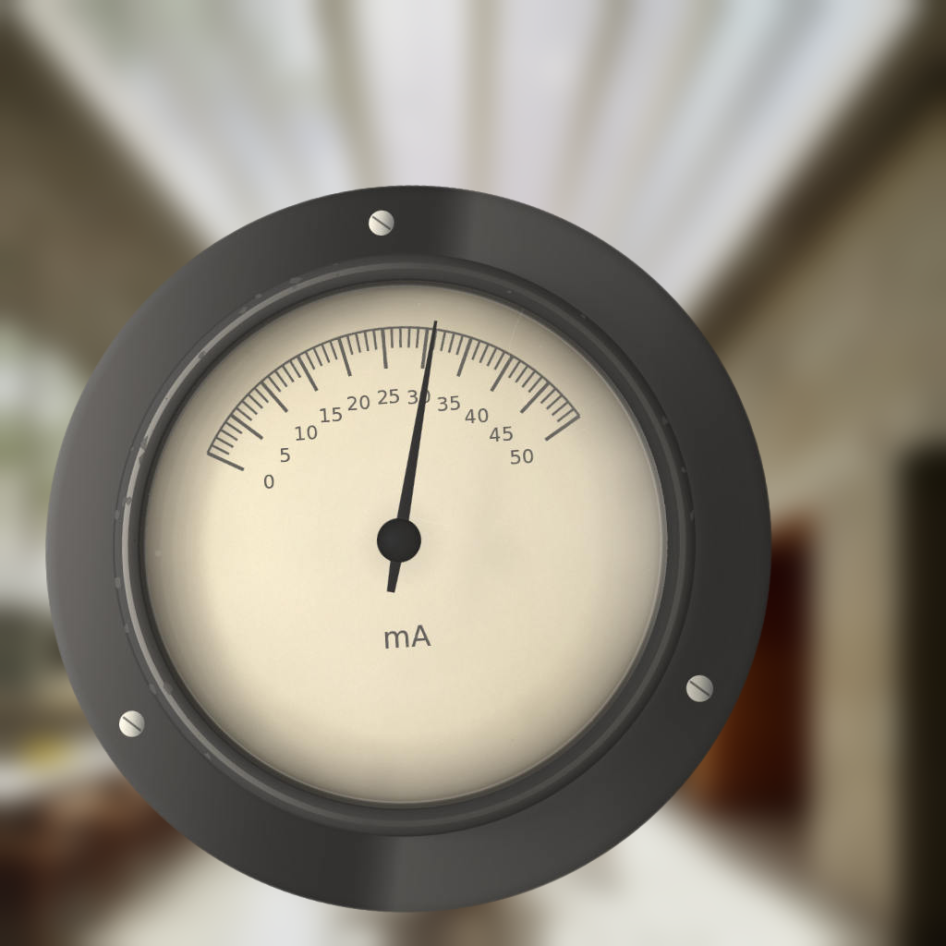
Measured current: 31 mA
